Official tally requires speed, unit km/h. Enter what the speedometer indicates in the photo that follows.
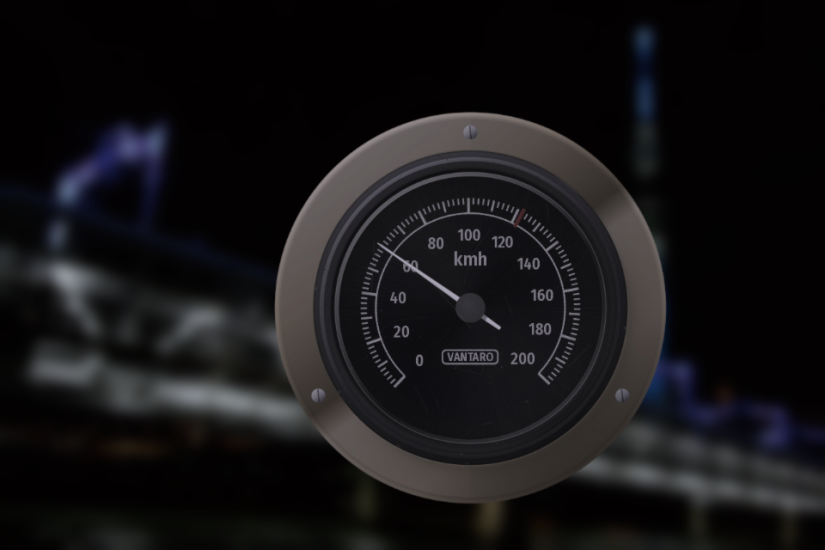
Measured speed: 60 km/h
